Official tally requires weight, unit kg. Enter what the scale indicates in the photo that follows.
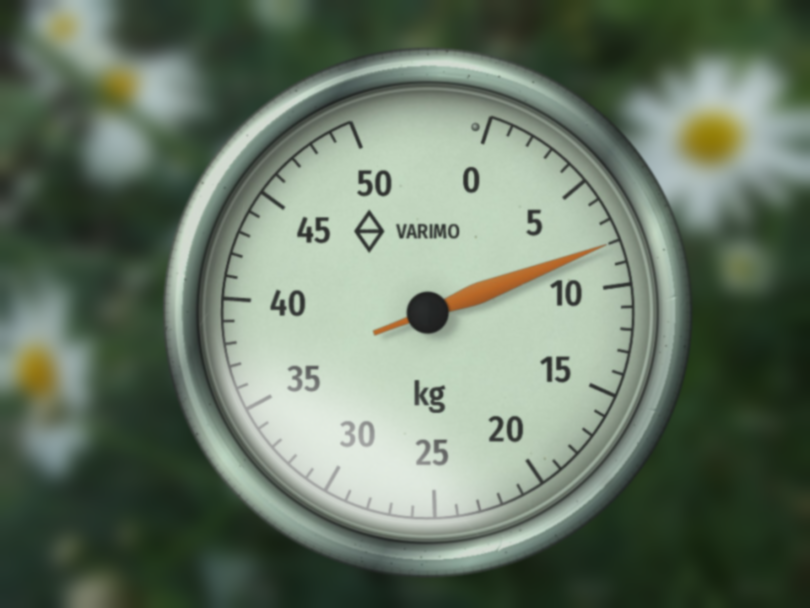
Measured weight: 8 kg
